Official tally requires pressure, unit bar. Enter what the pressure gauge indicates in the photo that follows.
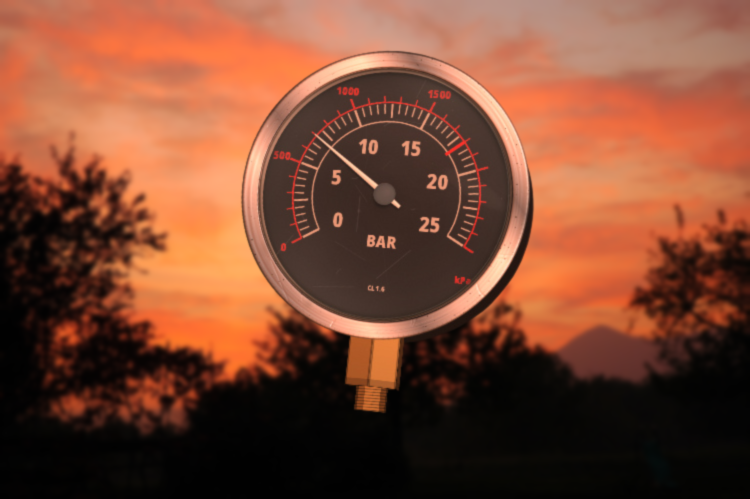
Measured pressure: 7 bar
